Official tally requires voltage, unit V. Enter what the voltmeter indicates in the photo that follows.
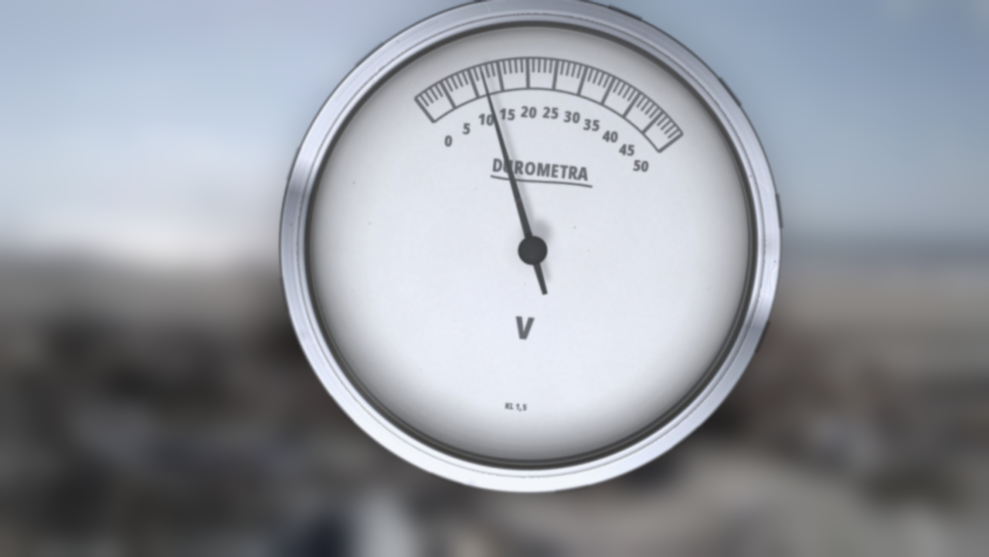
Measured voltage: 12 V
